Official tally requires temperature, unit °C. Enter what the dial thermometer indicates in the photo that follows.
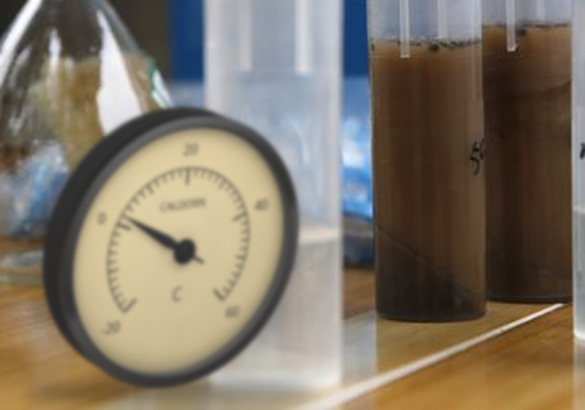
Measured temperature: 2 °C
